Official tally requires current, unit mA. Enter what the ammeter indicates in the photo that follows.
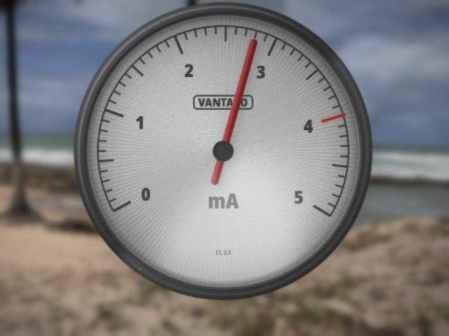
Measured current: 2.8 mA
